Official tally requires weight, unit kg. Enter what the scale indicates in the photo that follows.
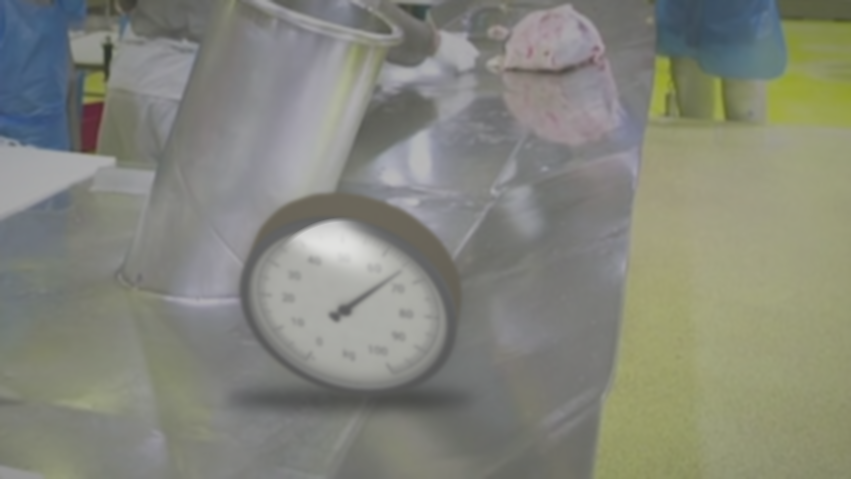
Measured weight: 65 kg
